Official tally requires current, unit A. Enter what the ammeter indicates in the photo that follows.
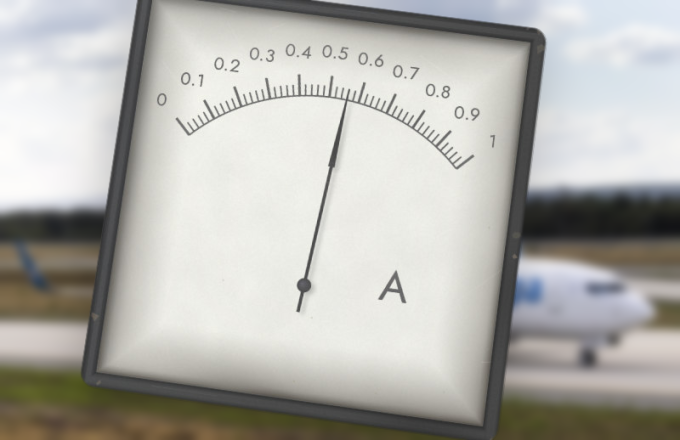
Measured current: 0.56 A
